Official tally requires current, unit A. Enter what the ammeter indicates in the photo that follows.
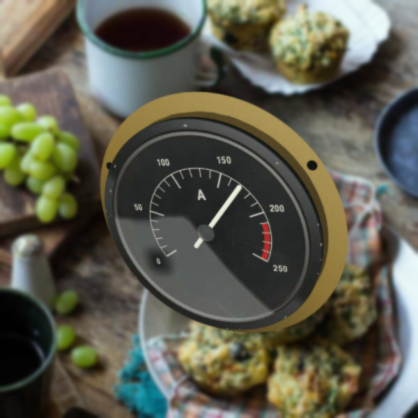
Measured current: 170 A
